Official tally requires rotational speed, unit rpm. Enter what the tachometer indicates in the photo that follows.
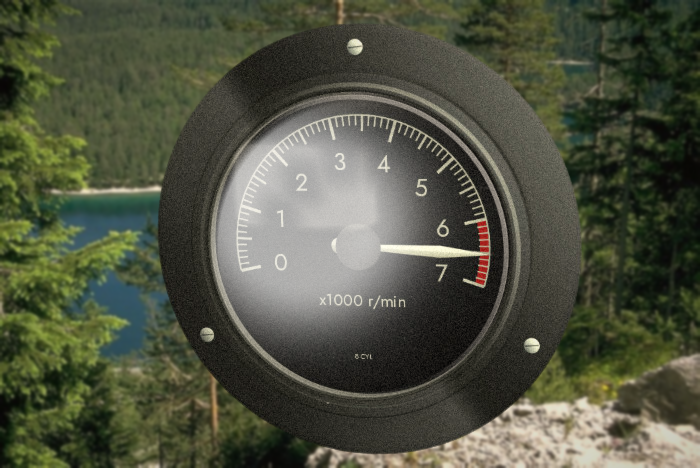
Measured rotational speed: 6500 rpm
